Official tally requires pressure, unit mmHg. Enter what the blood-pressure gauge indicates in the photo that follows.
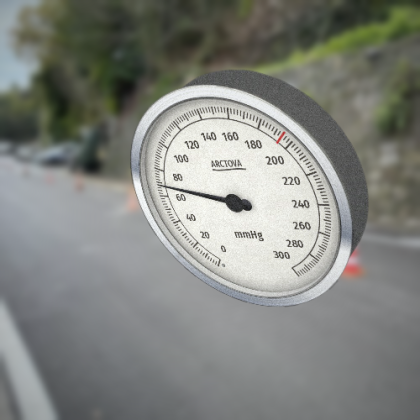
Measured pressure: 70 mmHg
